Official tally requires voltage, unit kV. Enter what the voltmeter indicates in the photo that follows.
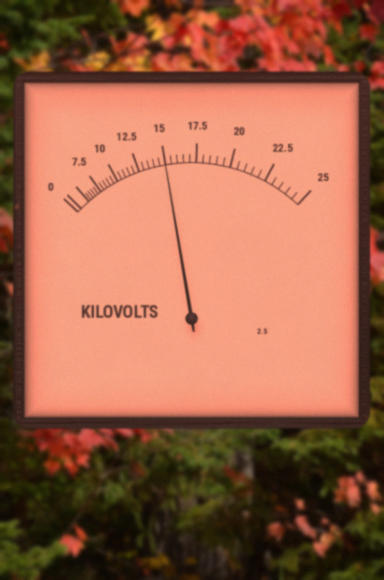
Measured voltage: 15 kV
